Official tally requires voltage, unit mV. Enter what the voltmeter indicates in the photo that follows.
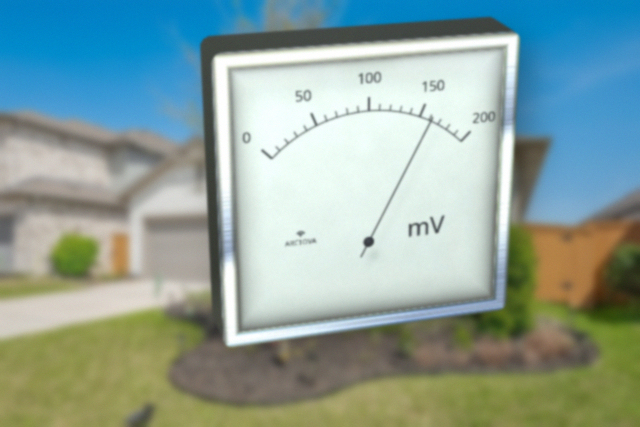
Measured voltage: 160 mV
